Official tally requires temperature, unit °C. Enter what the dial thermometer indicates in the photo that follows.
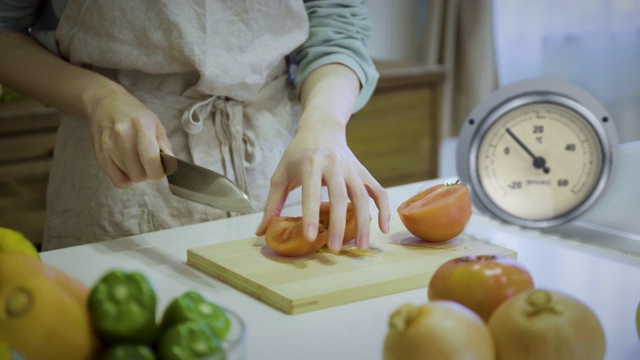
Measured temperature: 8 °C
